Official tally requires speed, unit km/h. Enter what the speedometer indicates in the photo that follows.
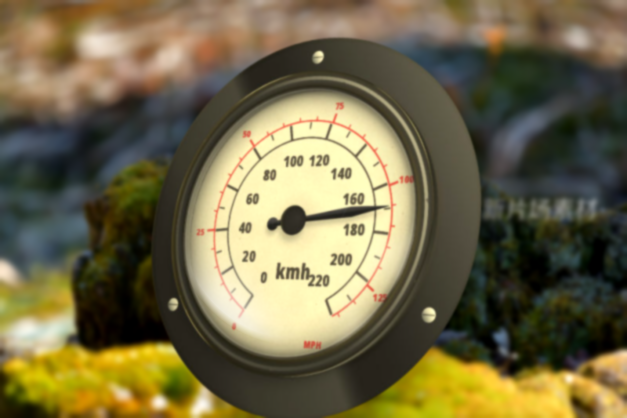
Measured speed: 170 km/h
